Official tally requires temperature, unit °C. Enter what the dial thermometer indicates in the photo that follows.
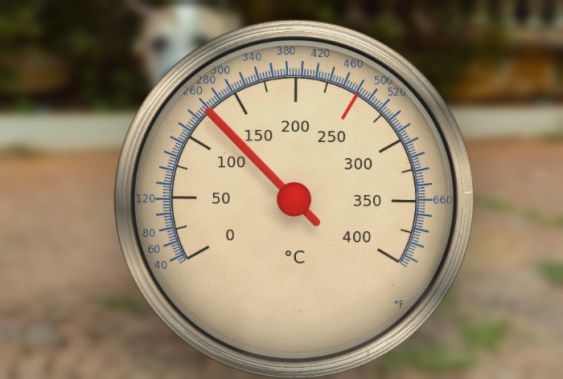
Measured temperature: 125 °C
